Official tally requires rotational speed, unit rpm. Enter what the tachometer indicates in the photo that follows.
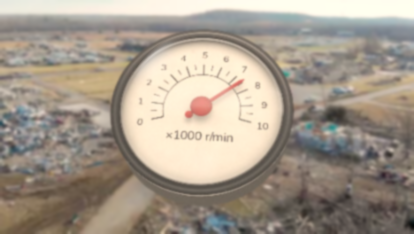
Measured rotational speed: 7500 rpm
